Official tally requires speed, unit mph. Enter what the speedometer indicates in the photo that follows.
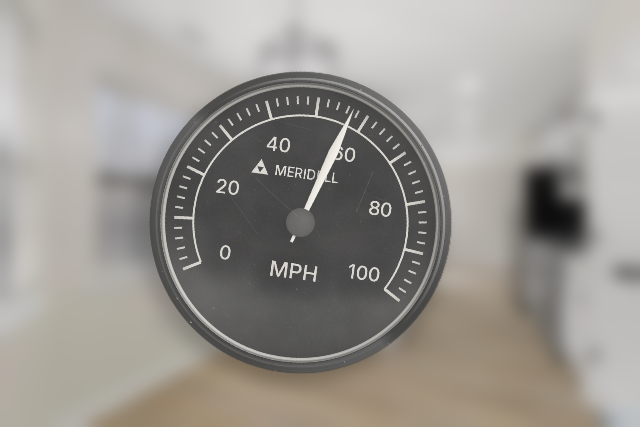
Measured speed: 57 mph
